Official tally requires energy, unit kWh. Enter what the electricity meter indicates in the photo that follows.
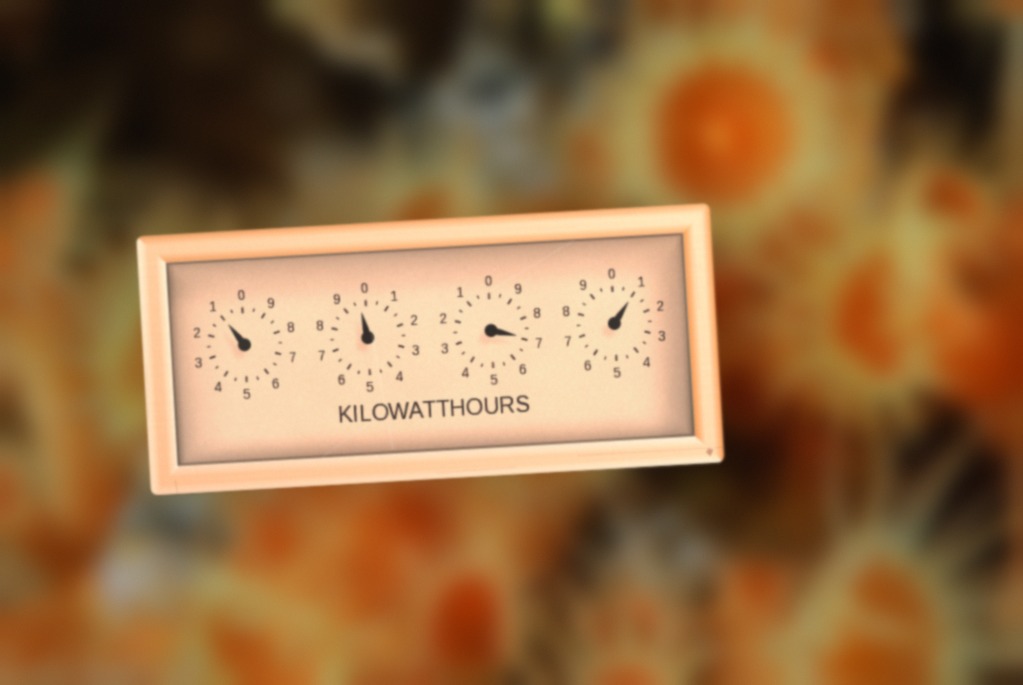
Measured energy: 971 kWh
